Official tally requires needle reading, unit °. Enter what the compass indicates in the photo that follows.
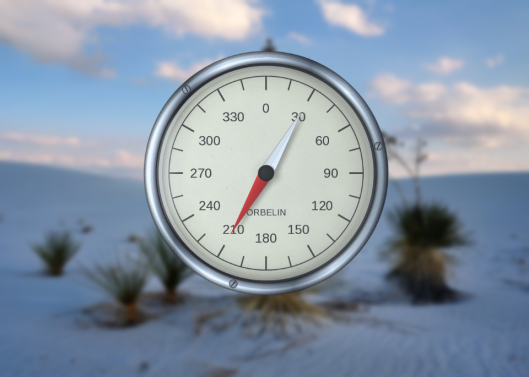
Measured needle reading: 210 °
